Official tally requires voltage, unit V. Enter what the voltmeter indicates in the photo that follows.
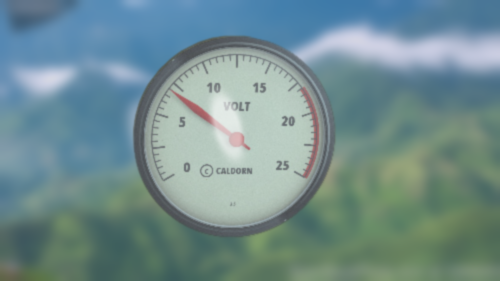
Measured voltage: 7 V
